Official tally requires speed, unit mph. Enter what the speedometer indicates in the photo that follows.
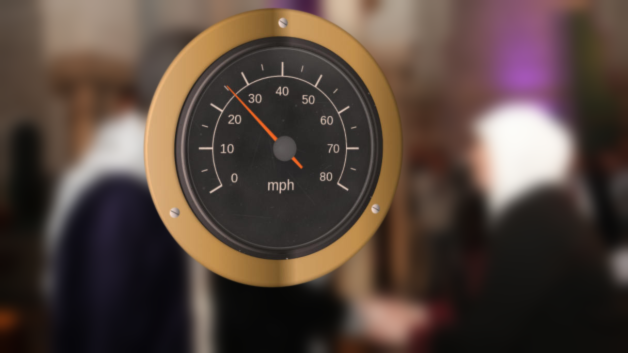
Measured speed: 25 mph
